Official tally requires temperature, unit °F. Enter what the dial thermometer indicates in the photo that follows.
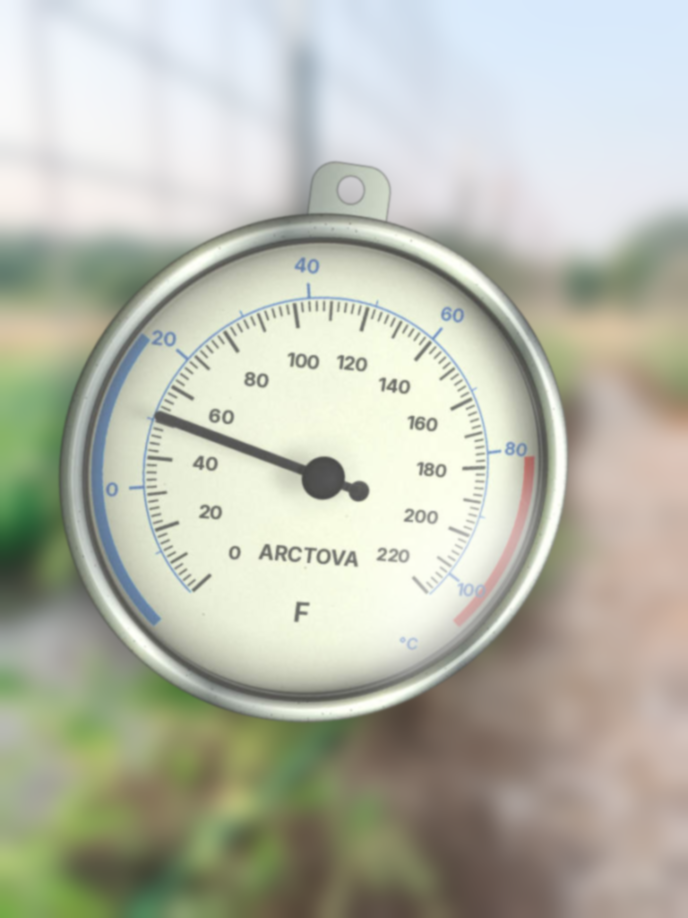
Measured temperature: 52 °F
